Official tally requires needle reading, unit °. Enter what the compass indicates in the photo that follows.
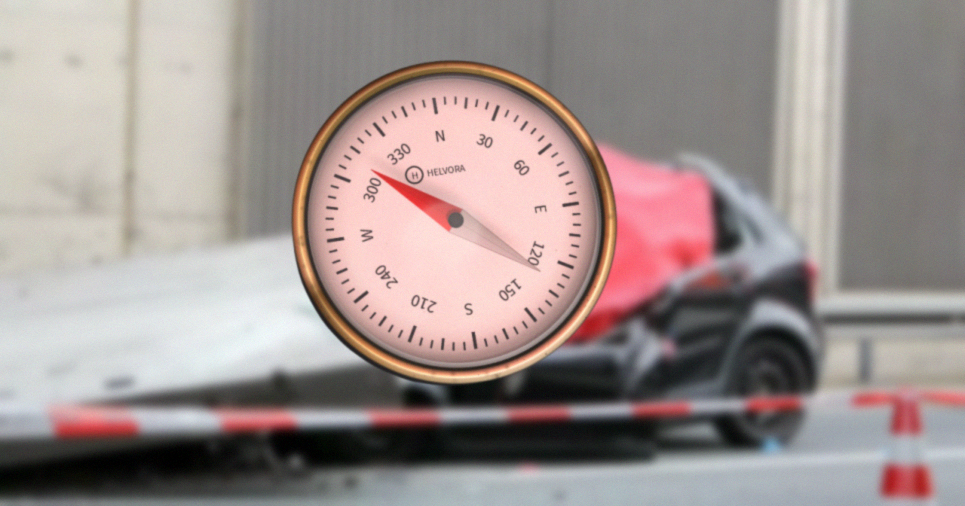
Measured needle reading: 310 °
